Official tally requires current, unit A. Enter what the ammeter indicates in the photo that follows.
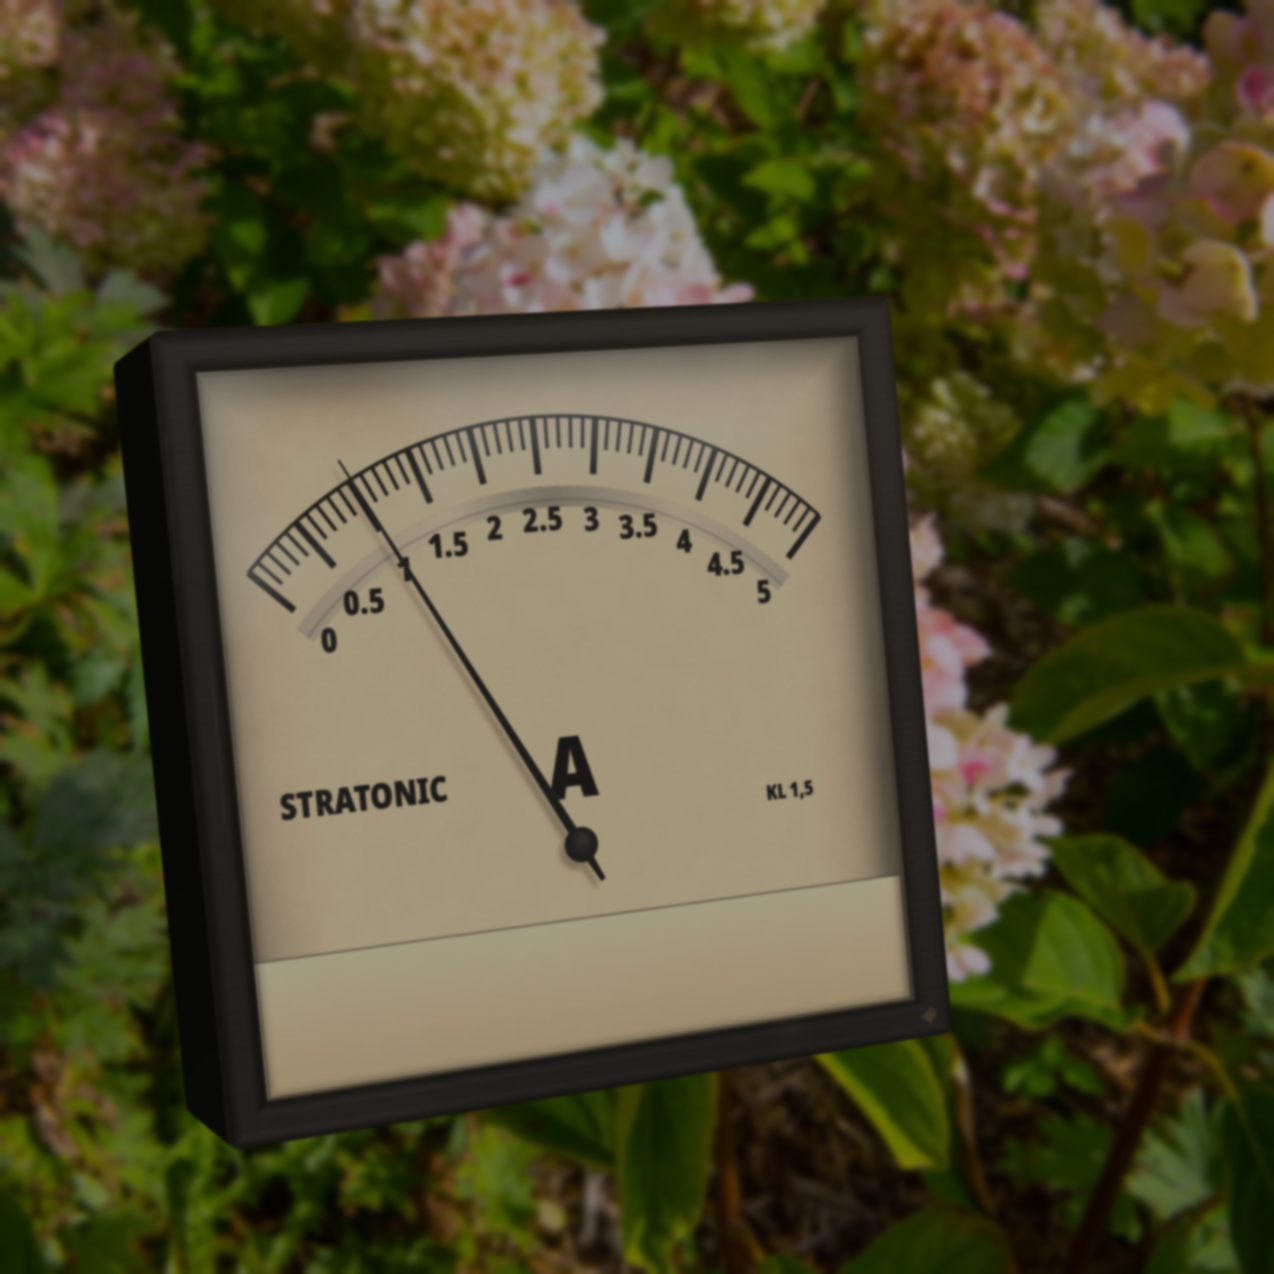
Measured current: 1 A
